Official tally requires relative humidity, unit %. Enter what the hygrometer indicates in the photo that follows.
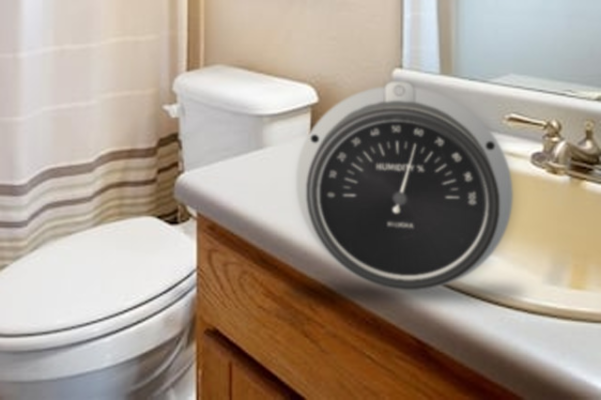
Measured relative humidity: 60 %
